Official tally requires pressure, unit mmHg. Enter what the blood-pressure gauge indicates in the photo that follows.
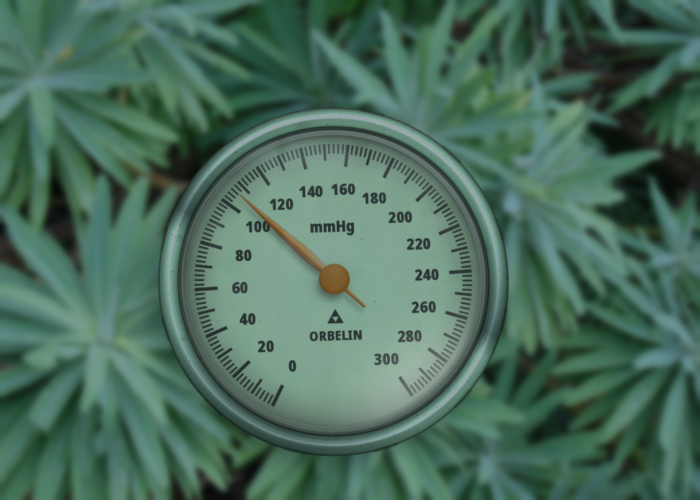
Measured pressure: 106 mmHg
